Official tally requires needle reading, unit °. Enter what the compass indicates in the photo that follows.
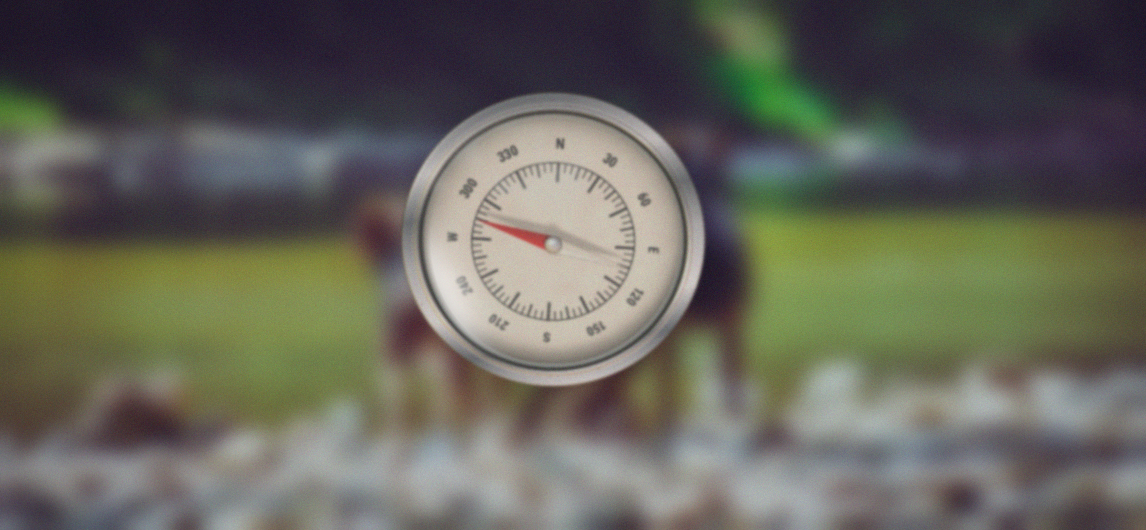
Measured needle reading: 285 °
